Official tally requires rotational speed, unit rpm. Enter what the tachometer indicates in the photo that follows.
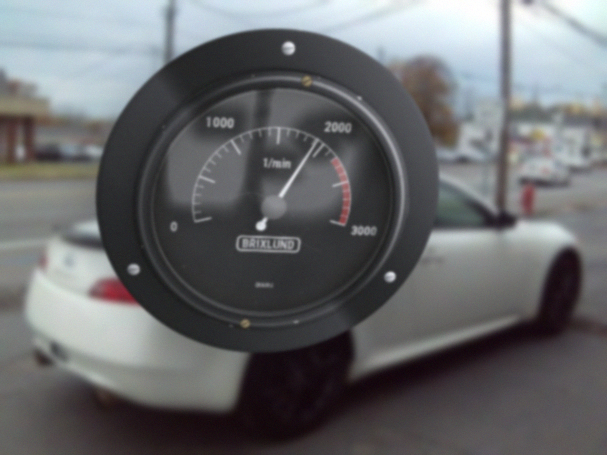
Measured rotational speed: 1900 rpm
